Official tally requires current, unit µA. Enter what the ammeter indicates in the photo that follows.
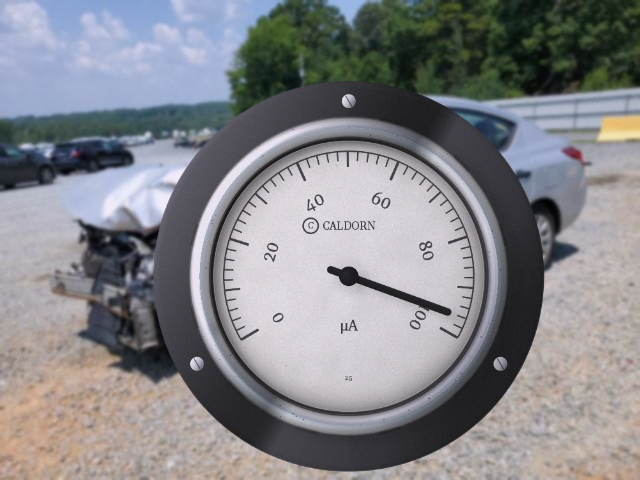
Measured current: 96 µA
